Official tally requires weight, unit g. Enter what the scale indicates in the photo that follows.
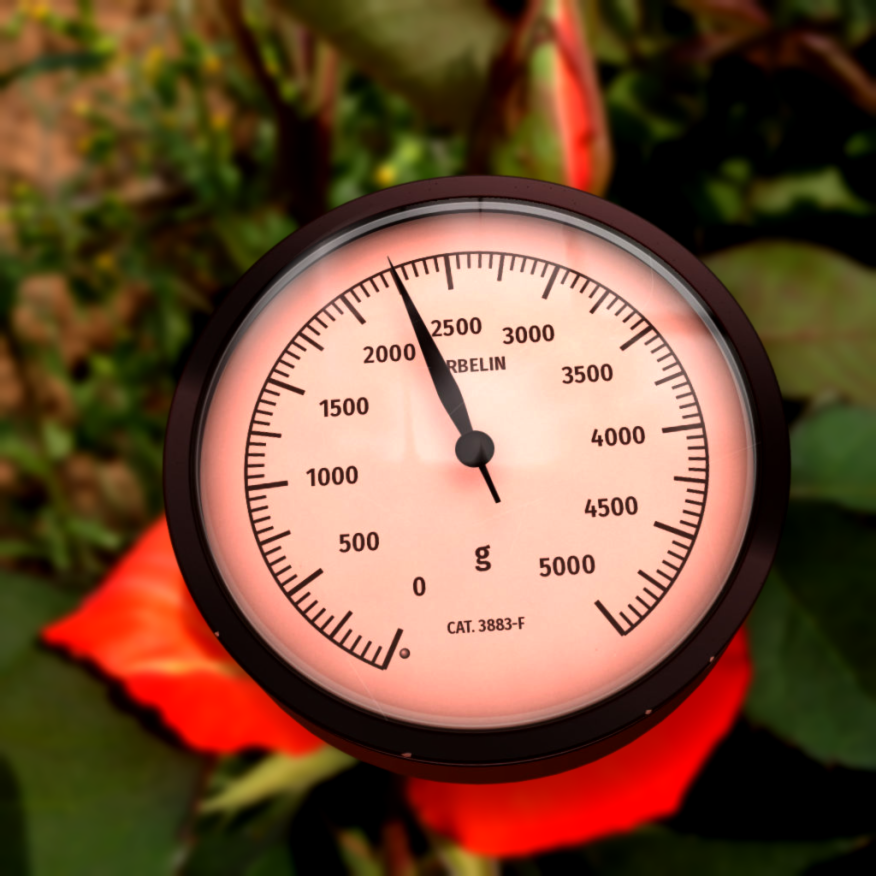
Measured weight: 2250 g
